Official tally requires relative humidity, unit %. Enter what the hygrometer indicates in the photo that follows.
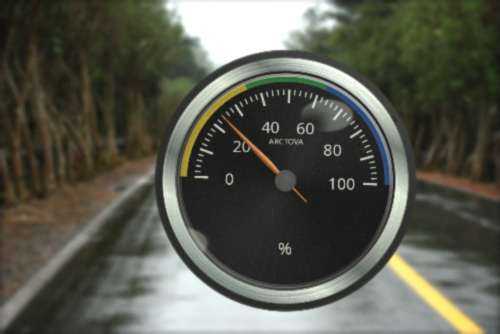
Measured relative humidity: 24 %
